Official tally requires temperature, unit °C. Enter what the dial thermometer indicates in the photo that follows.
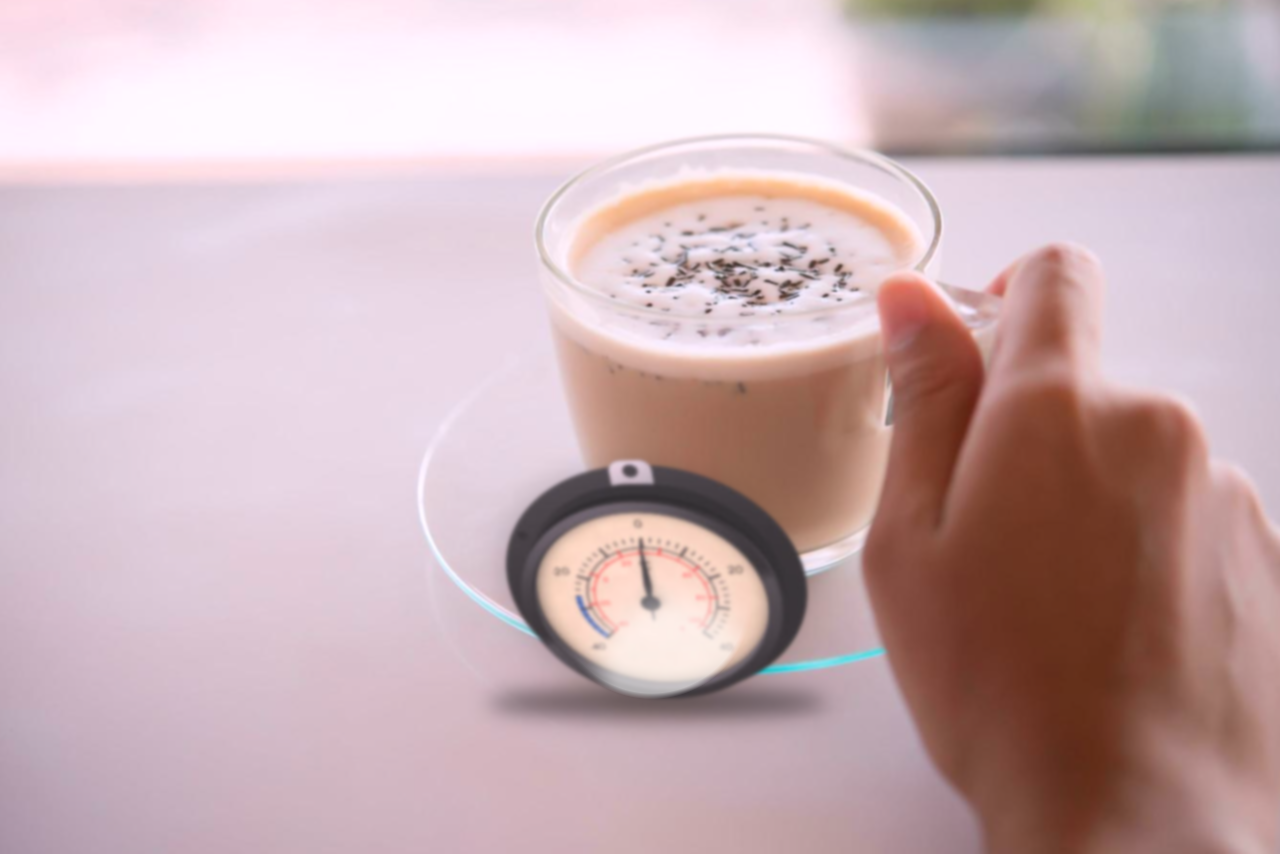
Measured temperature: 0 °C
